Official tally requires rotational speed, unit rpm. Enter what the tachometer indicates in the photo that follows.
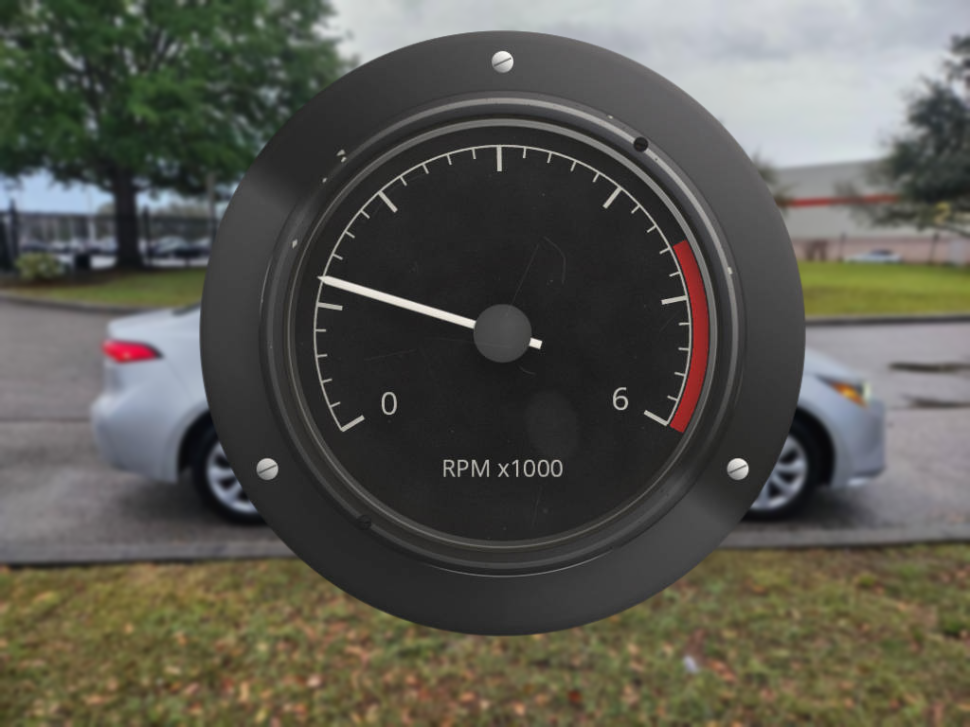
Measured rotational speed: 1200 rpm
